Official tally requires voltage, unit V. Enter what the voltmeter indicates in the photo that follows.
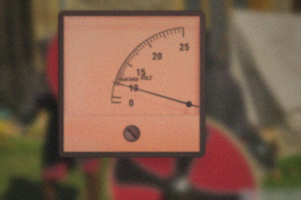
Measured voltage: 10 V
